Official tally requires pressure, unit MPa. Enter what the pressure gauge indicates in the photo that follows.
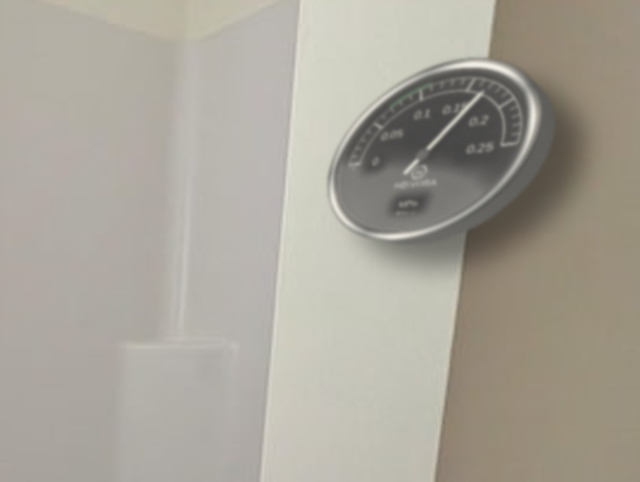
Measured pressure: 0.17 MPa
